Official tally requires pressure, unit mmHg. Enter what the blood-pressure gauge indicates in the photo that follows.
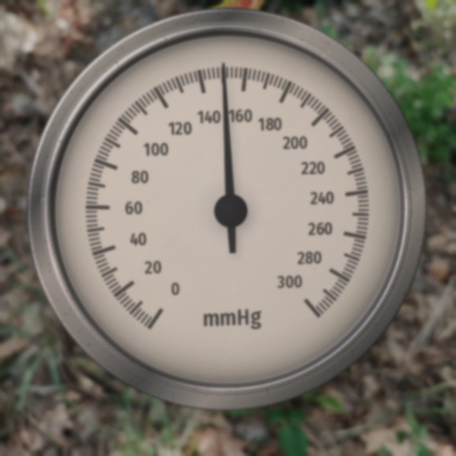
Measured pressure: 150 mmHg
